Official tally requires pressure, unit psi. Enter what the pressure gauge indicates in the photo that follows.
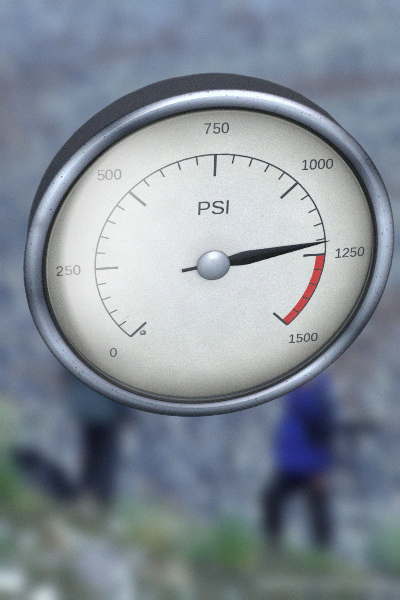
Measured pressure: 1200 psi
